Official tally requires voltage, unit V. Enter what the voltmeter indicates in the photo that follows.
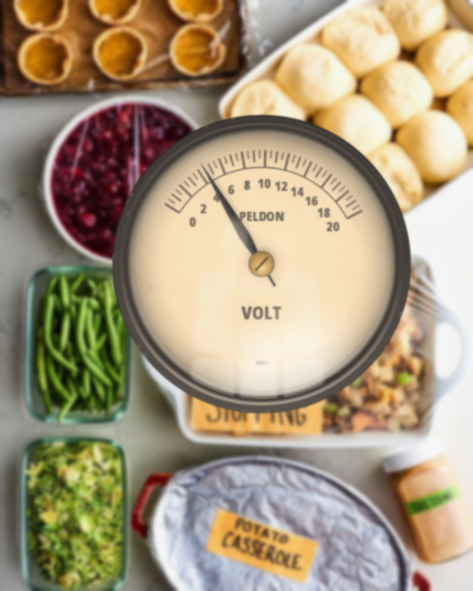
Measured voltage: 4.5 V
